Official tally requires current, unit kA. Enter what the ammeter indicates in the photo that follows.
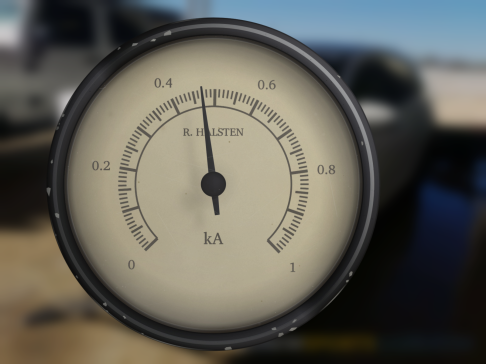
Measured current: 0.47 kA
